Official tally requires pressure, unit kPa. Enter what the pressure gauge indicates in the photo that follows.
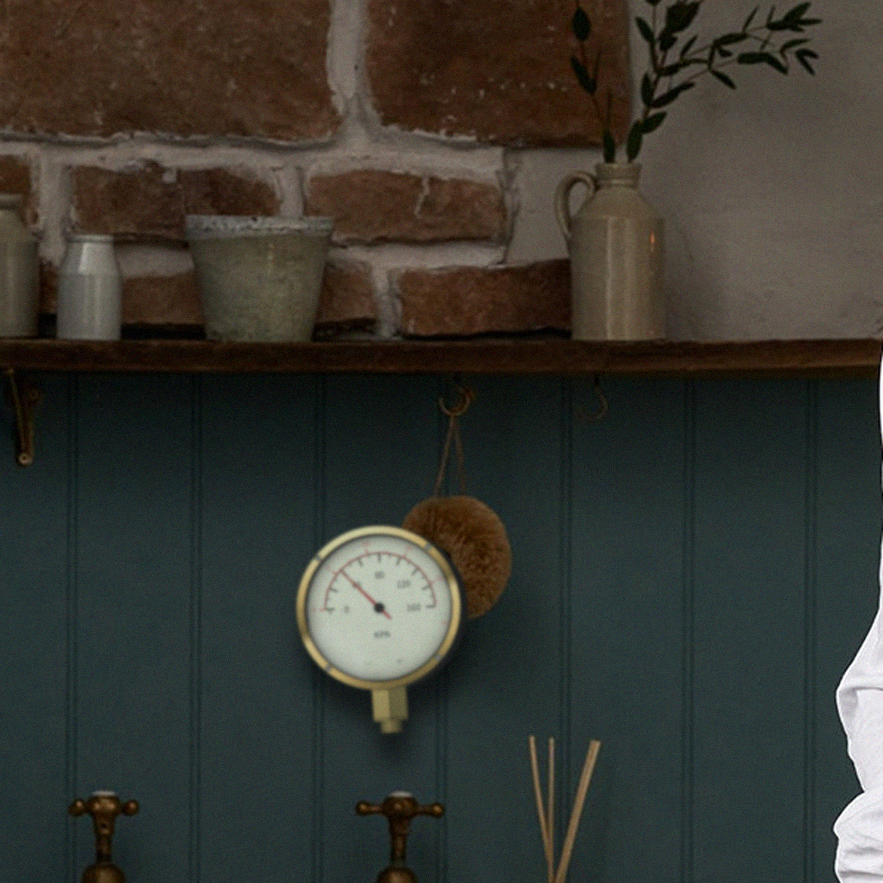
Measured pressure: 40 kPa
